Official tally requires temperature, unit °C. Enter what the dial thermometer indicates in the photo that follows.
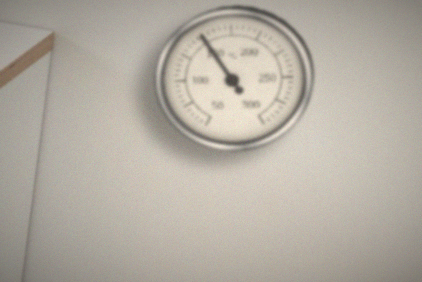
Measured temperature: 150 °C
